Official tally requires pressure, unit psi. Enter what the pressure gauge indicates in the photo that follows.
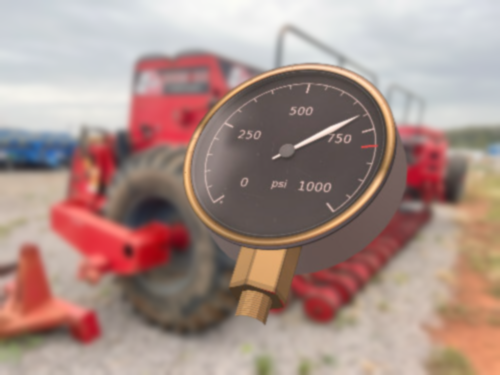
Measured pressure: 700 psi
